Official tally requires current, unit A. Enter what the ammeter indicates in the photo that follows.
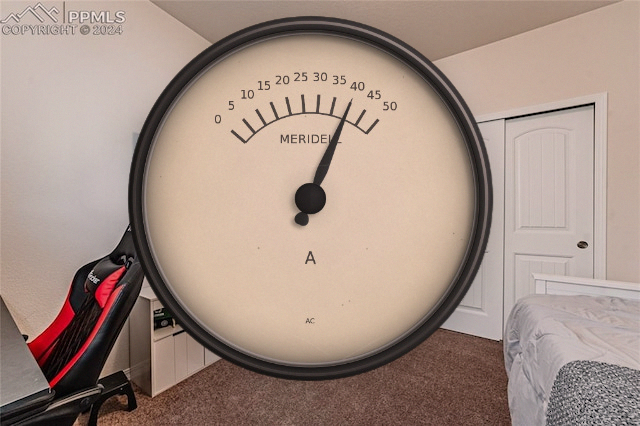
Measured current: 40 A
